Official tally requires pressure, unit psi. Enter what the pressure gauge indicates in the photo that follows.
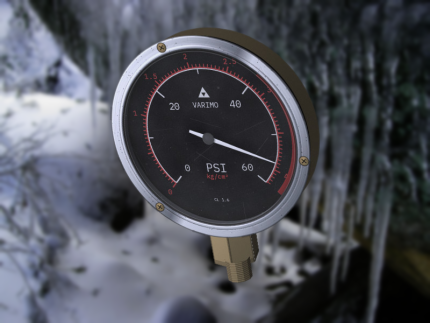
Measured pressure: 55 psi
